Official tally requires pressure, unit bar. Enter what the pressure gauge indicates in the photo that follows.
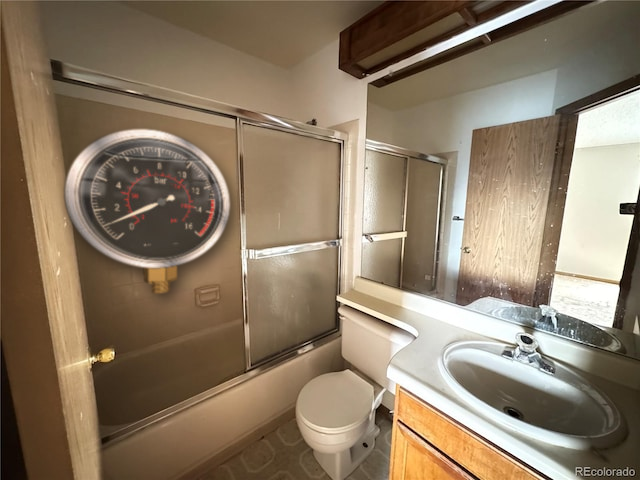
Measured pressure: 1 bar
